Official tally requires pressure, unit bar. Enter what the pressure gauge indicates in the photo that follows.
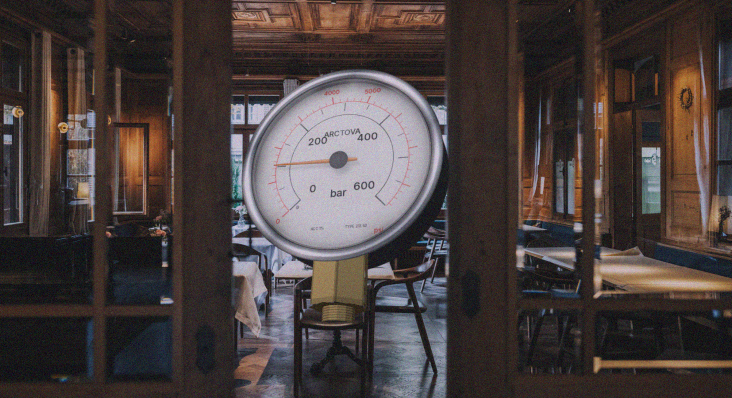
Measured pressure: 100 bar
